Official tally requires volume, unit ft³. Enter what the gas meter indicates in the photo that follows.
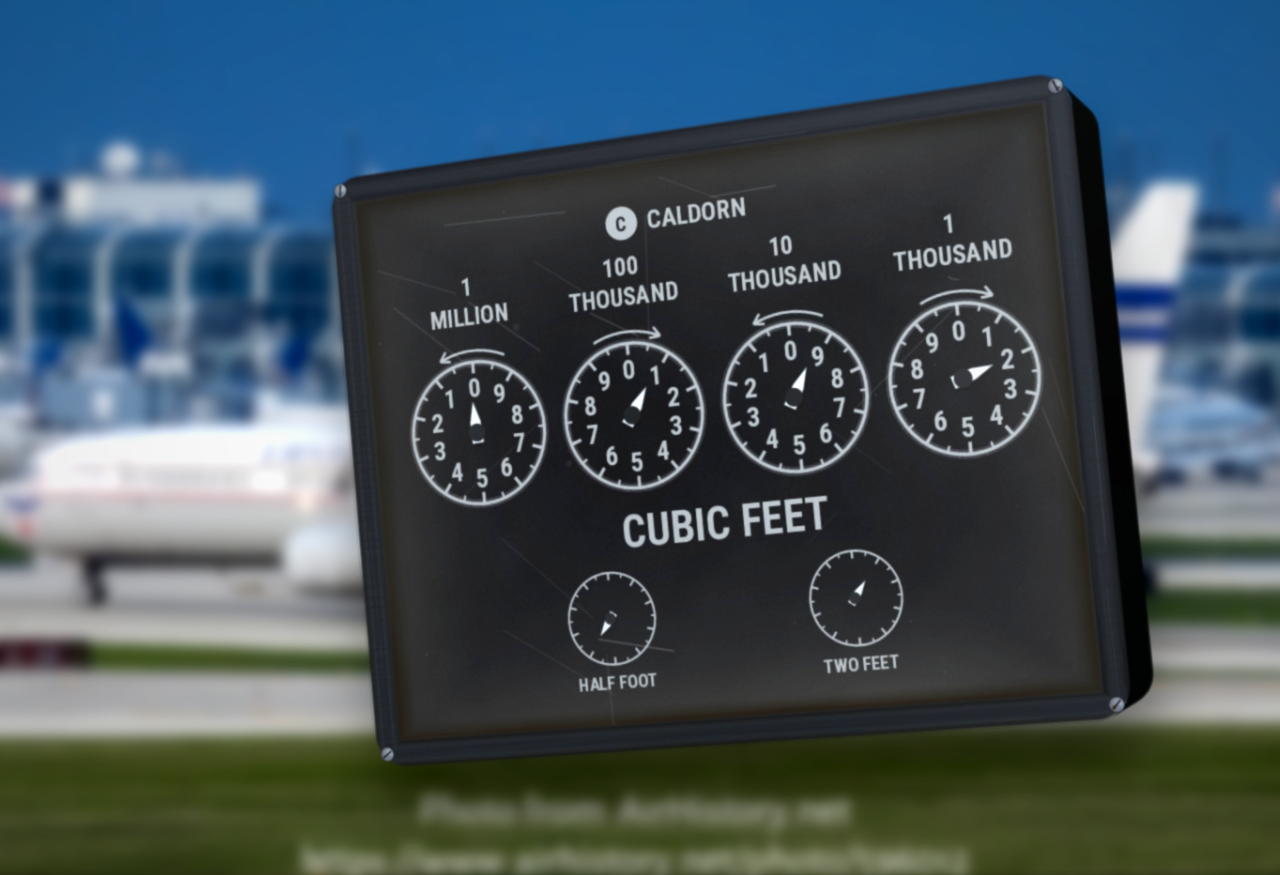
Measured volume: 9200 ft³
